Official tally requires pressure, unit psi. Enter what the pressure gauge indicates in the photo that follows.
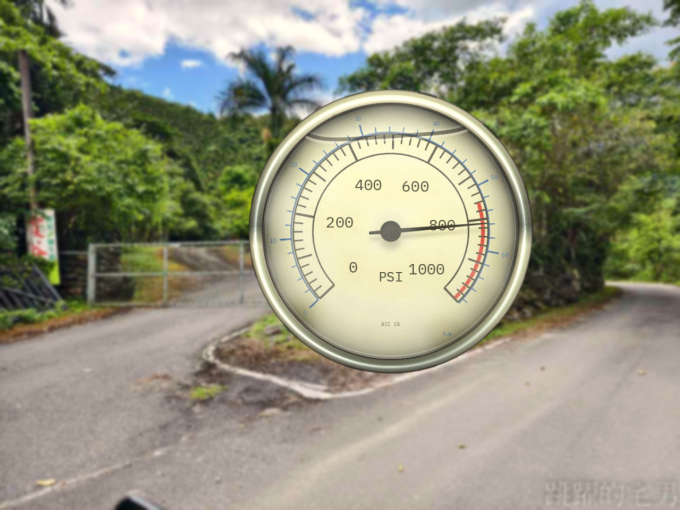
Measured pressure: 810 psi
